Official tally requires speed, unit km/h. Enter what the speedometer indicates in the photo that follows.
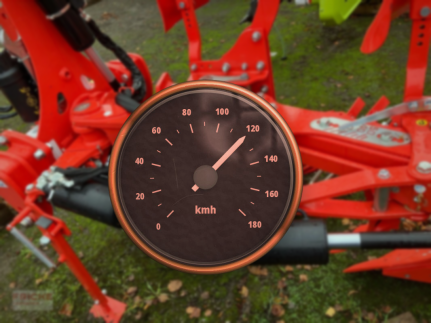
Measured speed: 120 km/h
